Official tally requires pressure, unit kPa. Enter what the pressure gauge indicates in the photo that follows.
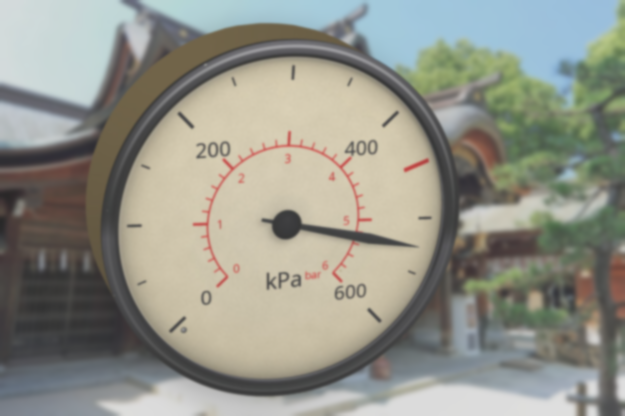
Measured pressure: 525 kPa
